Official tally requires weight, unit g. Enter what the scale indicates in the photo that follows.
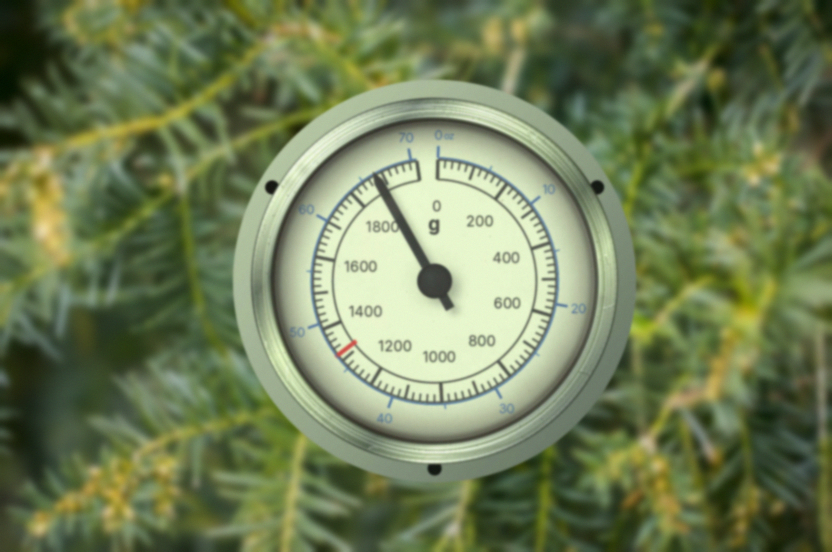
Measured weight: 1880 g
